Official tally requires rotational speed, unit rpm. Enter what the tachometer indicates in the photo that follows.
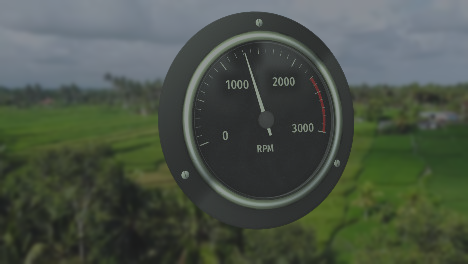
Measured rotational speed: 1300 rpm
